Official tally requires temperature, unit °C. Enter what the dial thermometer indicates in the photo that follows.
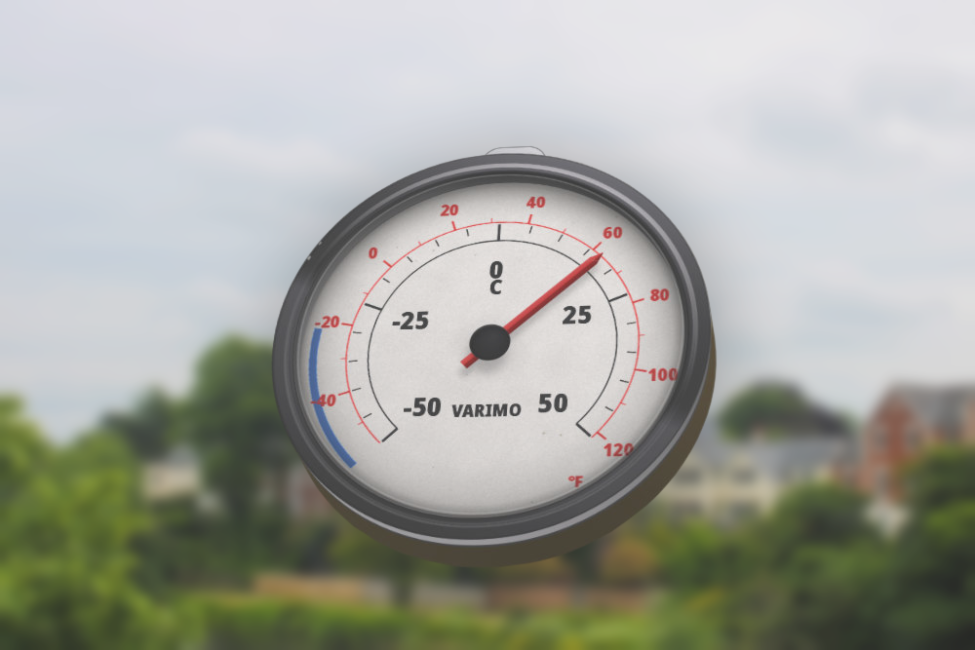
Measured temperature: 17.5 °C
